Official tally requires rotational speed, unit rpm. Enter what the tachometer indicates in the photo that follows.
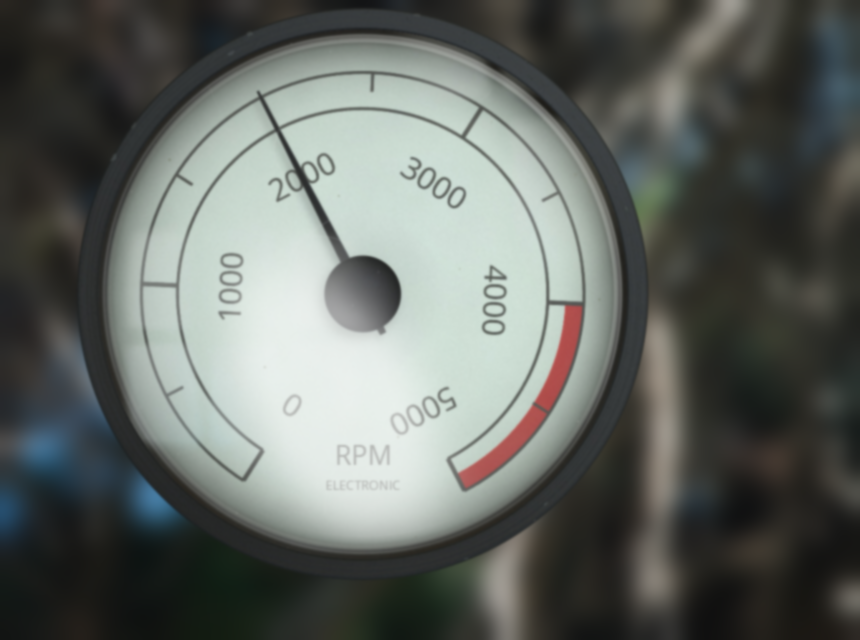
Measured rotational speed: 2000 rpm
